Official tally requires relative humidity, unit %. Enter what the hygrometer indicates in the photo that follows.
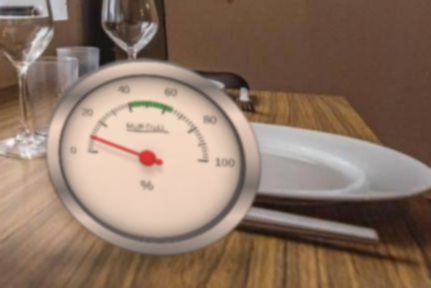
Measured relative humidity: 10 %
